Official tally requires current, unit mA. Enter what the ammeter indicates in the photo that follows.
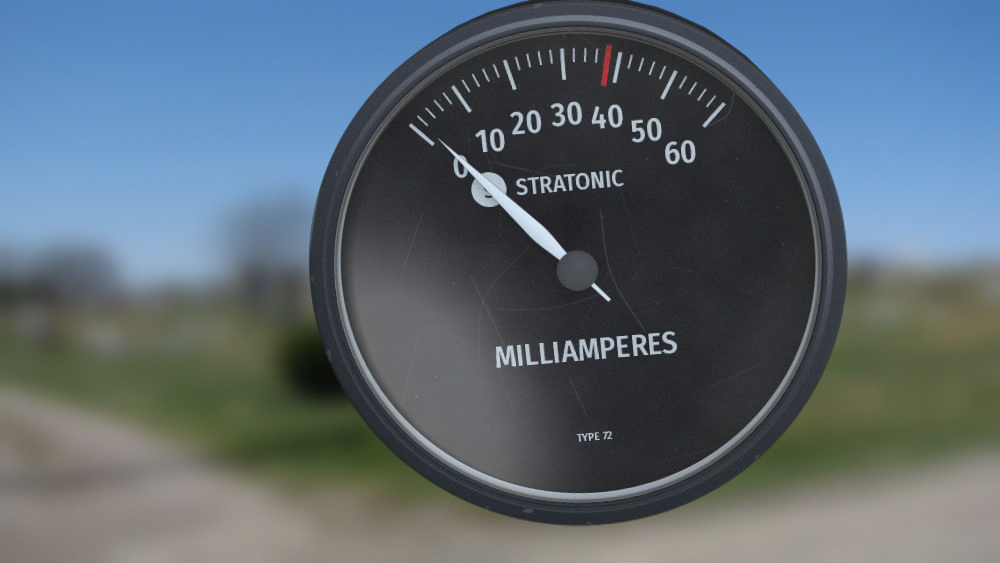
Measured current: 2 mA
